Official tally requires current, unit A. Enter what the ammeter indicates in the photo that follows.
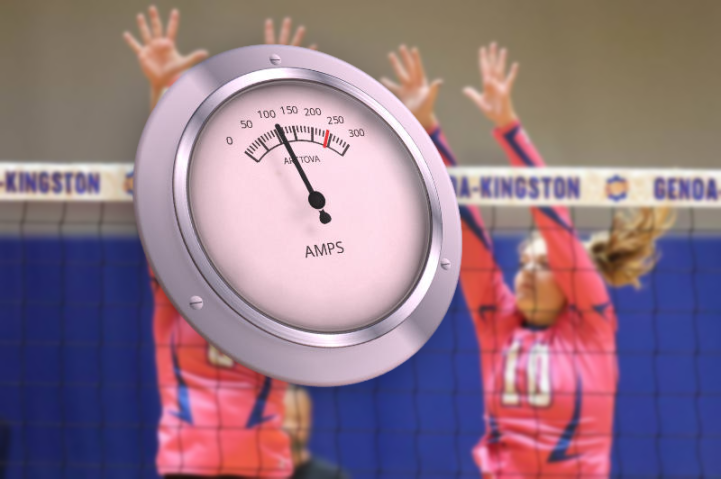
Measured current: 100 A
